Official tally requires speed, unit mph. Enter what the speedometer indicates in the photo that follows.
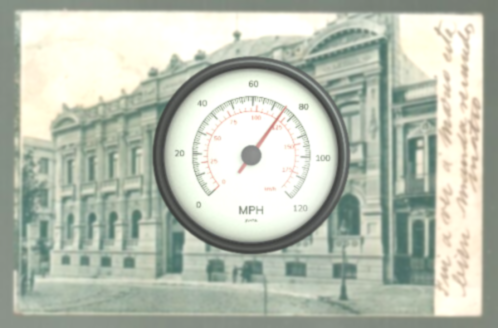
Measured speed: 75 mph
